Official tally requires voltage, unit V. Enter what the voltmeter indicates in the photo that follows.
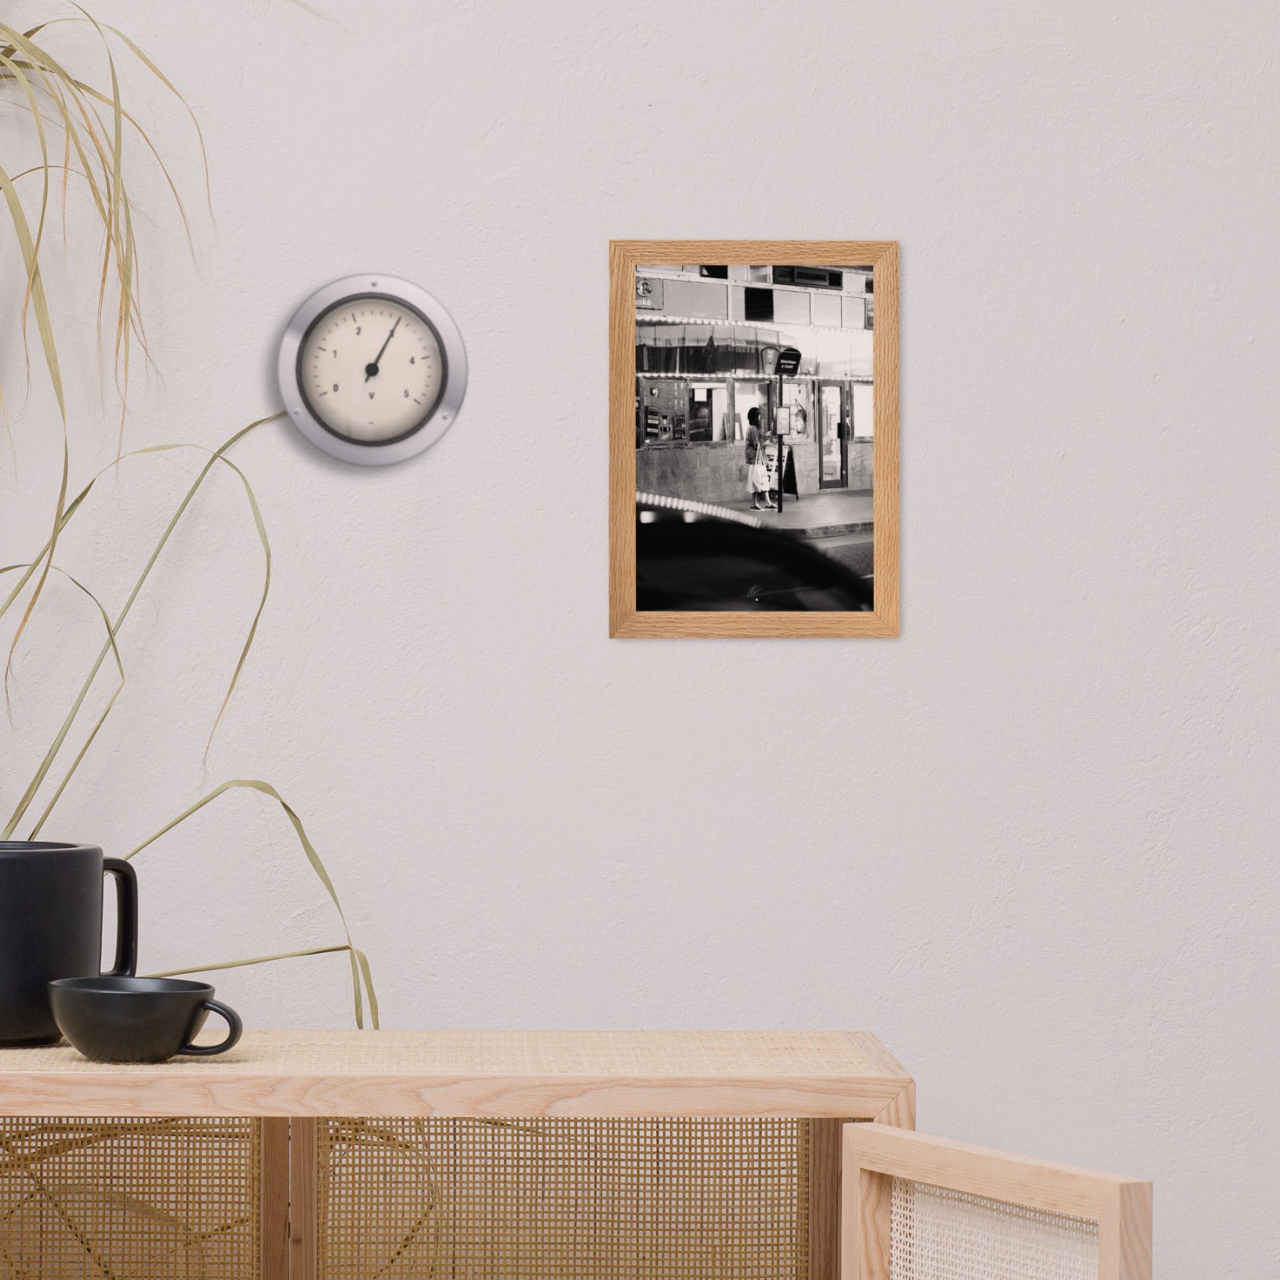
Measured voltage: 3 V
